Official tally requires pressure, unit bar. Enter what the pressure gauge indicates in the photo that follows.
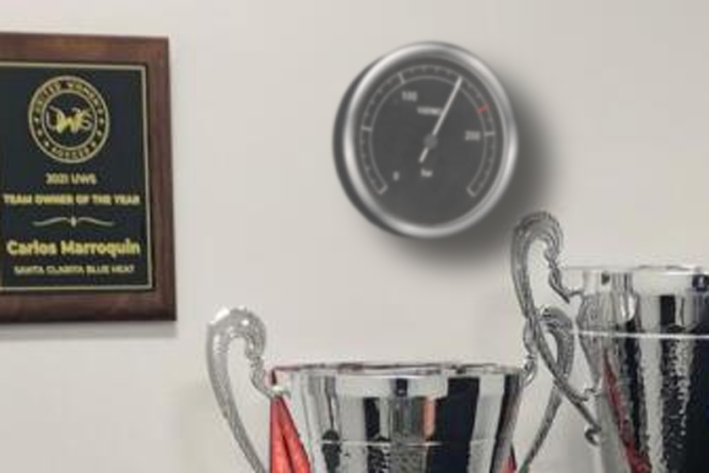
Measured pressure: 150 bar
